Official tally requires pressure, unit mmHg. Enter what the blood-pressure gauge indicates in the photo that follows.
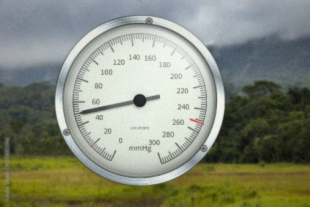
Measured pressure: 50 mmHg
